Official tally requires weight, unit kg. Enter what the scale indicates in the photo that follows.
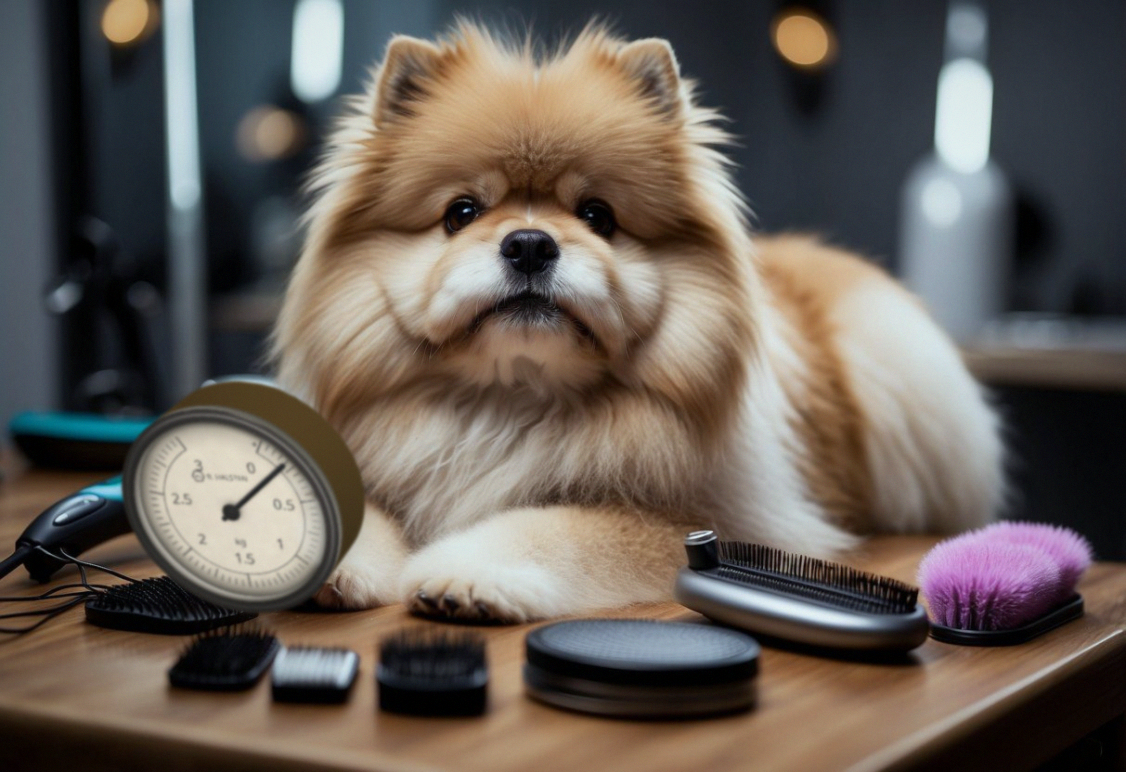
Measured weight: 0.2 kg
